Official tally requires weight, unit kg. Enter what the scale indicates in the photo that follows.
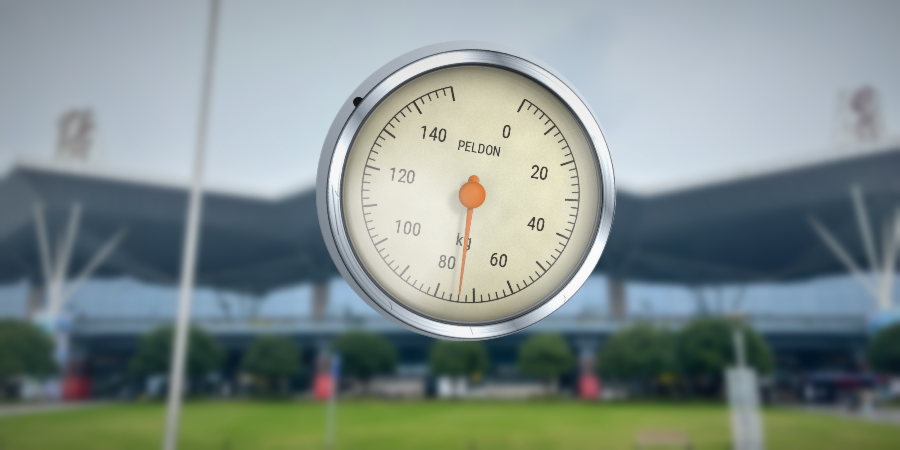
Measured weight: 74 kg
